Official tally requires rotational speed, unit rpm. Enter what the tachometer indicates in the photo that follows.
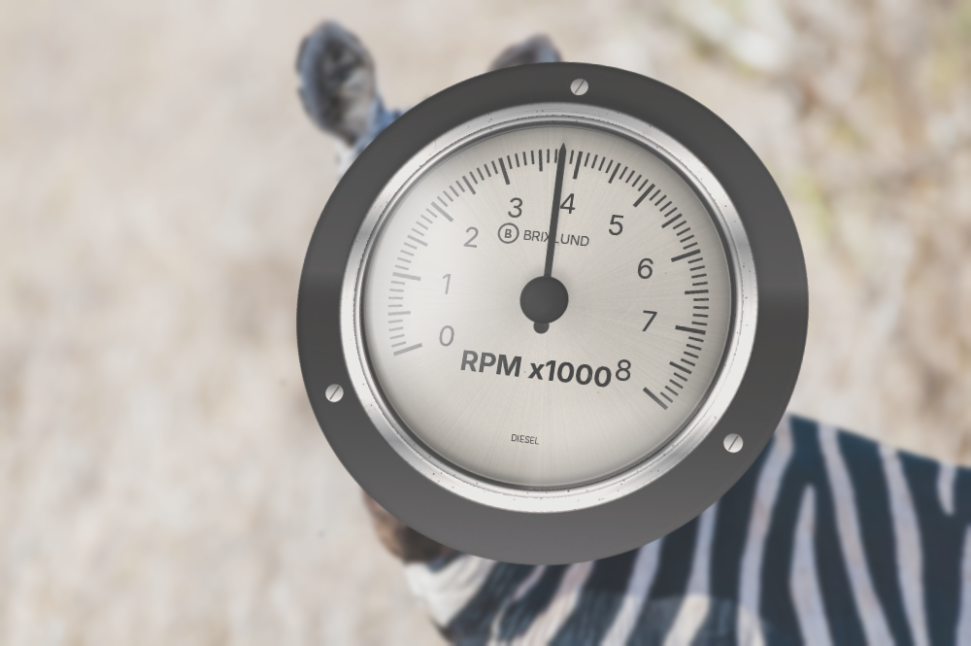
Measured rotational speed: 3800 rpm
